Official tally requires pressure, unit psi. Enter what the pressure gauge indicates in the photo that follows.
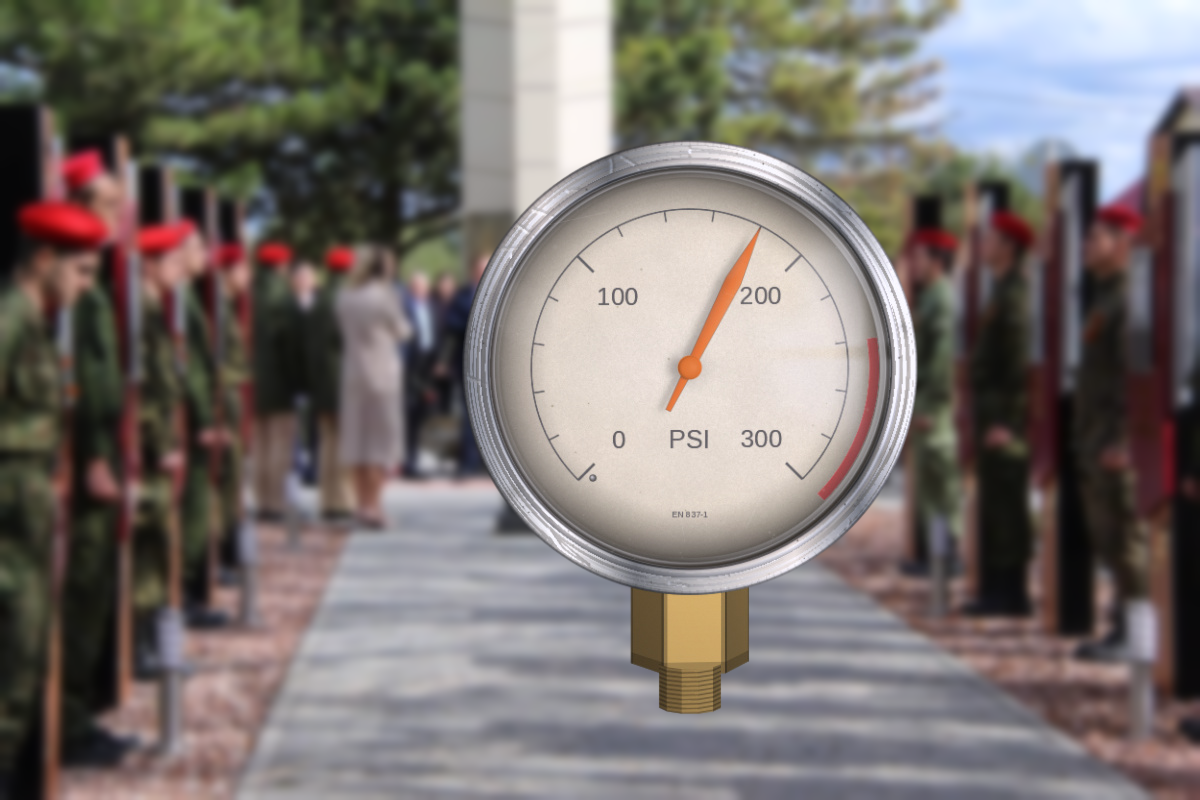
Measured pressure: 180 psi
